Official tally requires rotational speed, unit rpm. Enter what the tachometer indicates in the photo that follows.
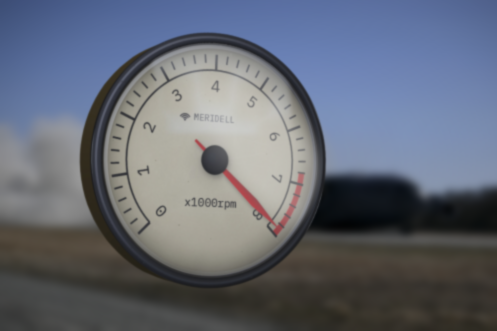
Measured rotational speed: 7900 rpm
